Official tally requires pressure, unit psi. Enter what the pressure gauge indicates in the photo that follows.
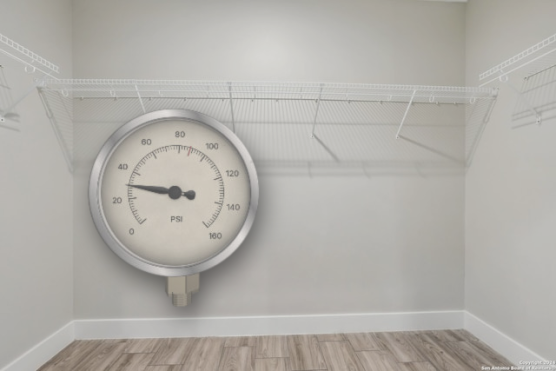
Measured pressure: 30 psi
